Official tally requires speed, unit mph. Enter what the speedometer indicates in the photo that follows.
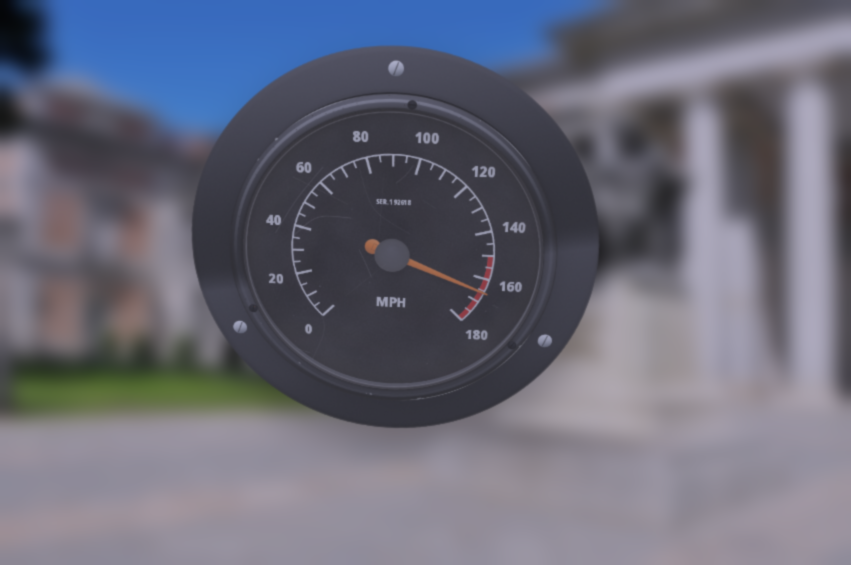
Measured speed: 165 mph
